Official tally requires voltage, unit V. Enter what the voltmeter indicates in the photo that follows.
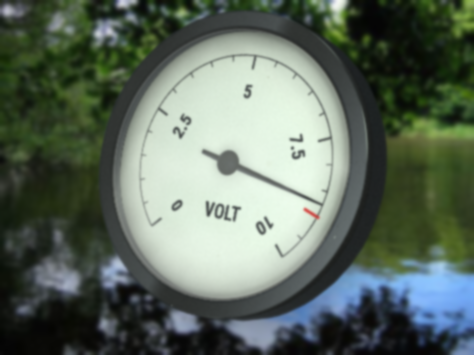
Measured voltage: 8.75 V
